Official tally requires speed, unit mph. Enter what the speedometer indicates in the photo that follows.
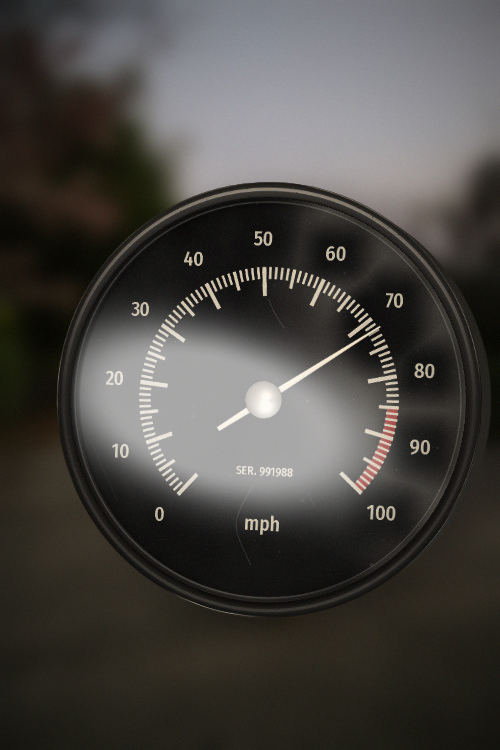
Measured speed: 72 mph
